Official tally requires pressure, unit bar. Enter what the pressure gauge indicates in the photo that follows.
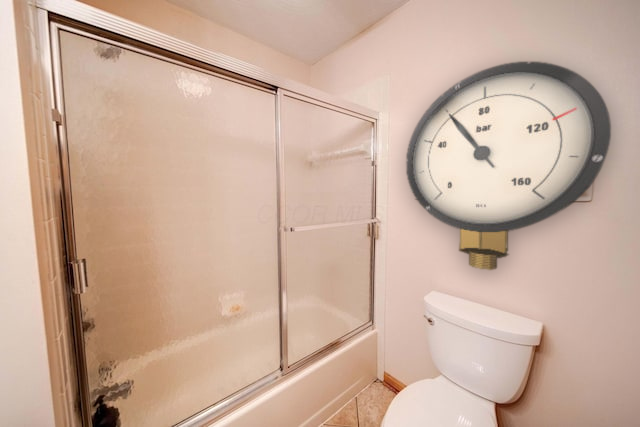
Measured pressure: 60 bar
